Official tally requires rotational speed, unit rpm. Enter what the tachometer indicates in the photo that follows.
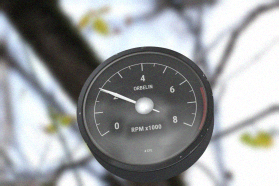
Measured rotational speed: 2000 rpm
